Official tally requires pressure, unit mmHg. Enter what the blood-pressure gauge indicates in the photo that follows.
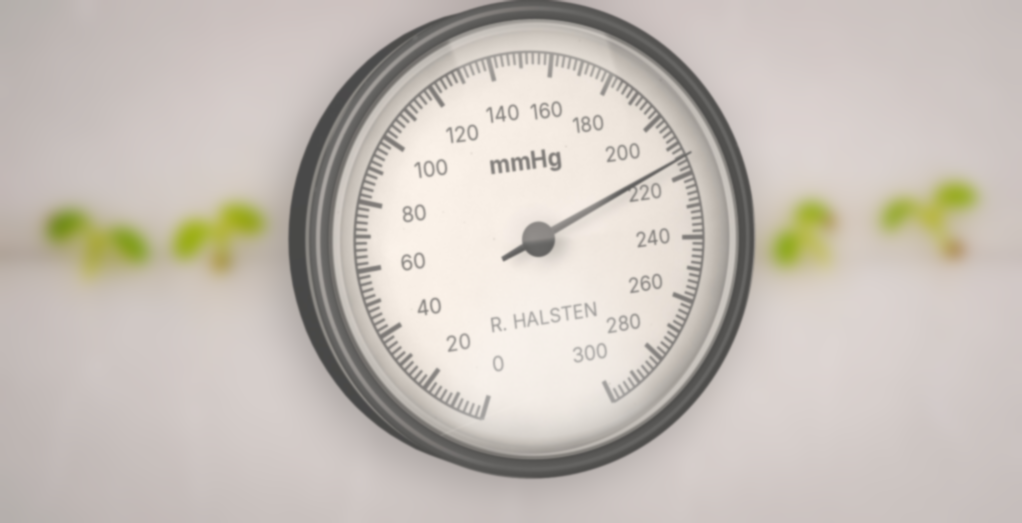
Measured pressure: 214 mmHg
